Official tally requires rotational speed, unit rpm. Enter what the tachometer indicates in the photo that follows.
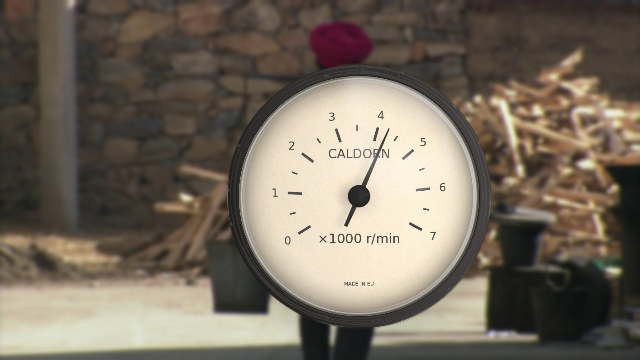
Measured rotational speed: 4250 rpm
